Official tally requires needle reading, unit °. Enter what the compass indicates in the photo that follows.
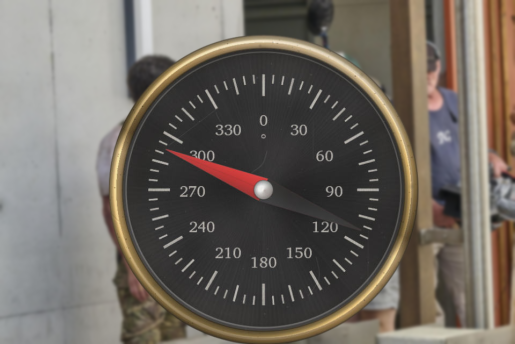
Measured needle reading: 292.5 °
